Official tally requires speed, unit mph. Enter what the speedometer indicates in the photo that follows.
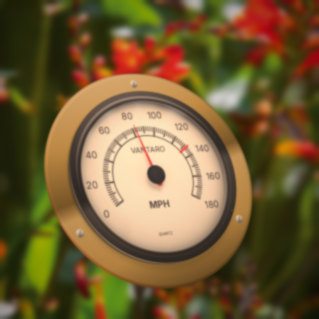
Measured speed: 80 mph
